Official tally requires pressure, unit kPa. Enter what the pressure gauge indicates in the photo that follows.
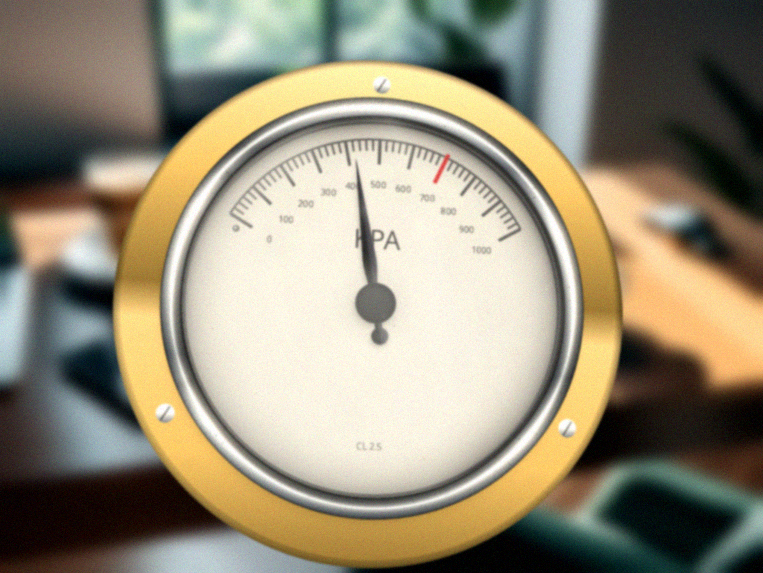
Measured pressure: 420 kPa
